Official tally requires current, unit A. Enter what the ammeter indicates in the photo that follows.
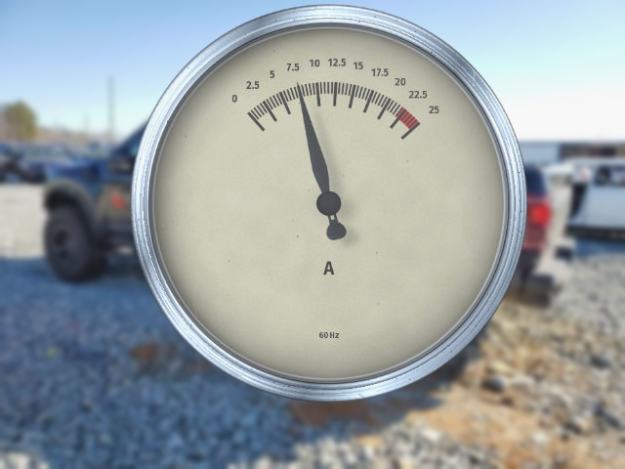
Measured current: 7.5 A
